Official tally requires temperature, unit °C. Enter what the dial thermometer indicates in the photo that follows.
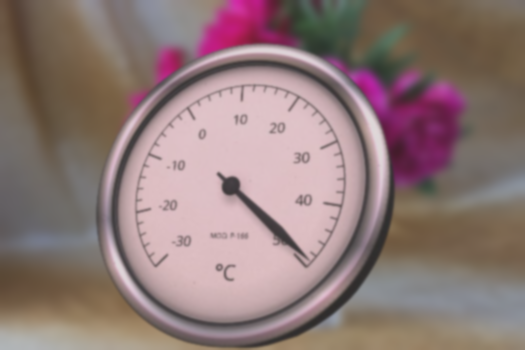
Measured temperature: 49 °C
